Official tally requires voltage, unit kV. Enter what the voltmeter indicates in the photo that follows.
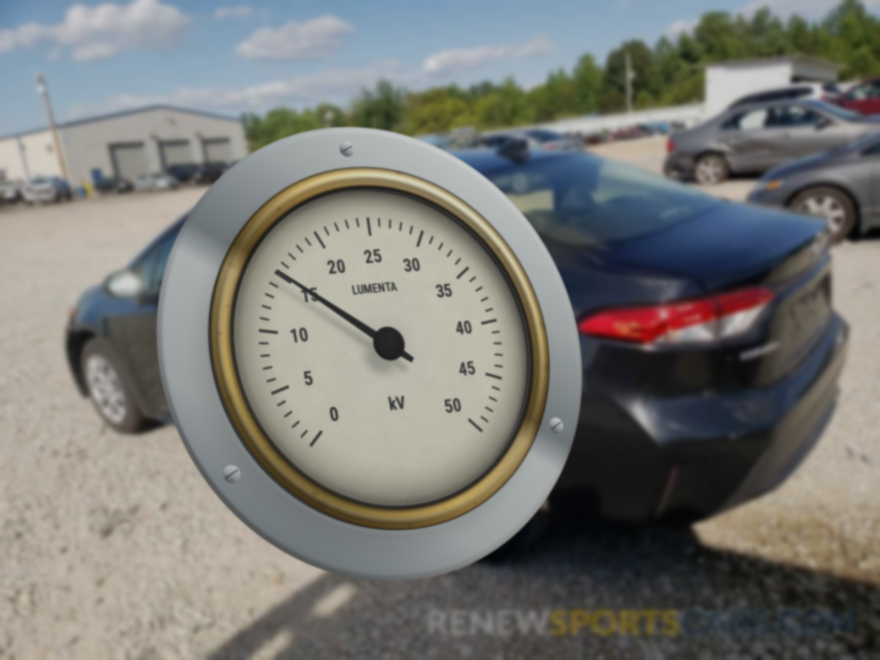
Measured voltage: 15 kV
